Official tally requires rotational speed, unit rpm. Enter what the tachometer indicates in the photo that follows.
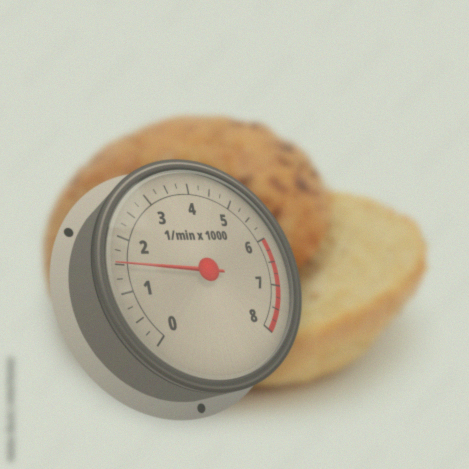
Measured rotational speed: 1500 rpm
